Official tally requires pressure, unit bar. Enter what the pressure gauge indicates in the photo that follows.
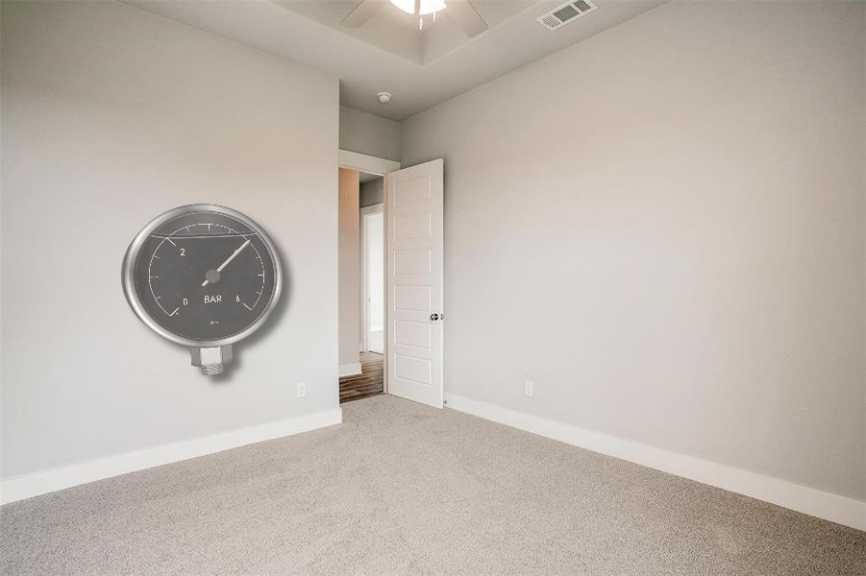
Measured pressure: 4 bar
